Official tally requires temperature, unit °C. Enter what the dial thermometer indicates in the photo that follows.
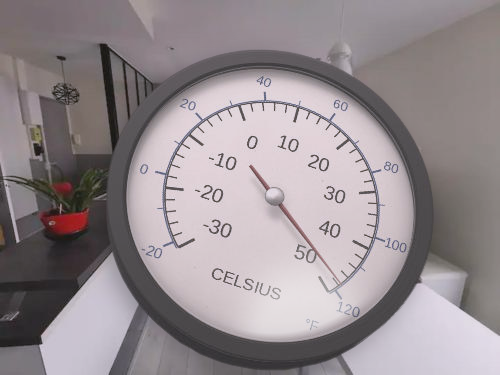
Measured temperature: 48 °C
